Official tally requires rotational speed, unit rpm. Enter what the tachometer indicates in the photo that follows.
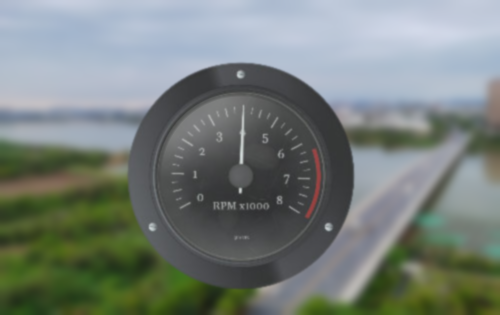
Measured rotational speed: 4000 rpm
